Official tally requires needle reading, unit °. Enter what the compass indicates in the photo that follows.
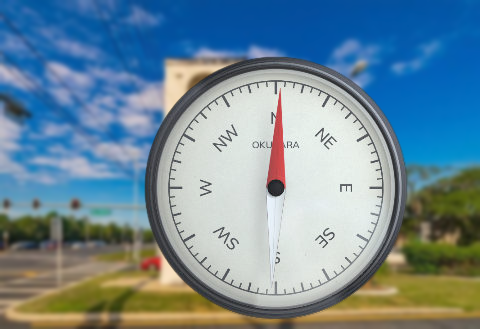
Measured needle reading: 2.5 °
